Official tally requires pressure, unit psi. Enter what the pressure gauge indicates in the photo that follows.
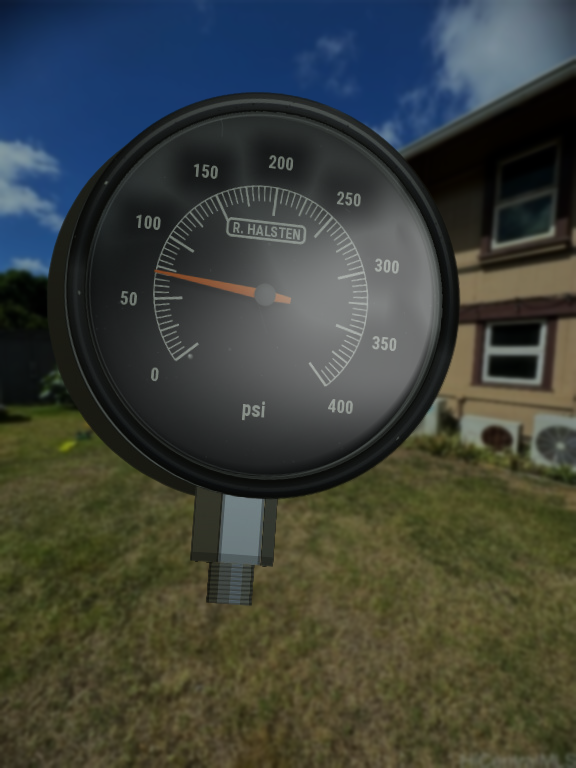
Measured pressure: 70 psi
